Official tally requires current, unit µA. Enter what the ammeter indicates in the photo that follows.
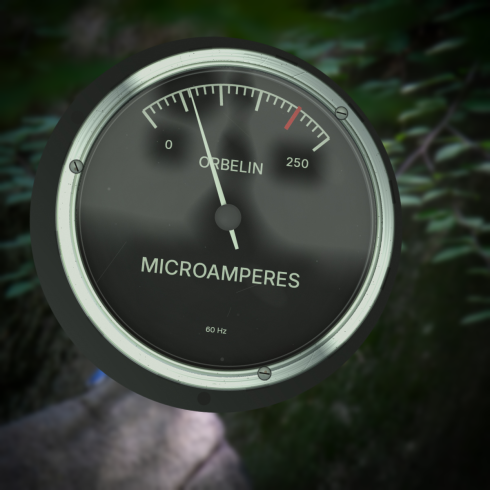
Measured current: 60 µA
